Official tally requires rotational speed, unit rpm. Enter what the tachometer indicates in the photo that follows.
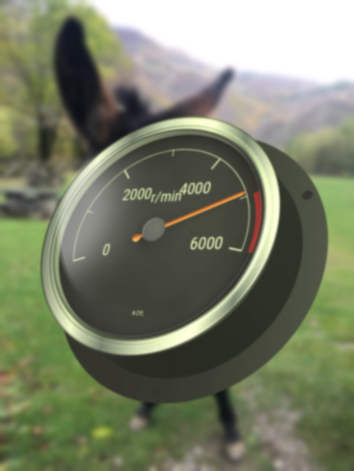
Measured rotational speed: 5000 rpm
